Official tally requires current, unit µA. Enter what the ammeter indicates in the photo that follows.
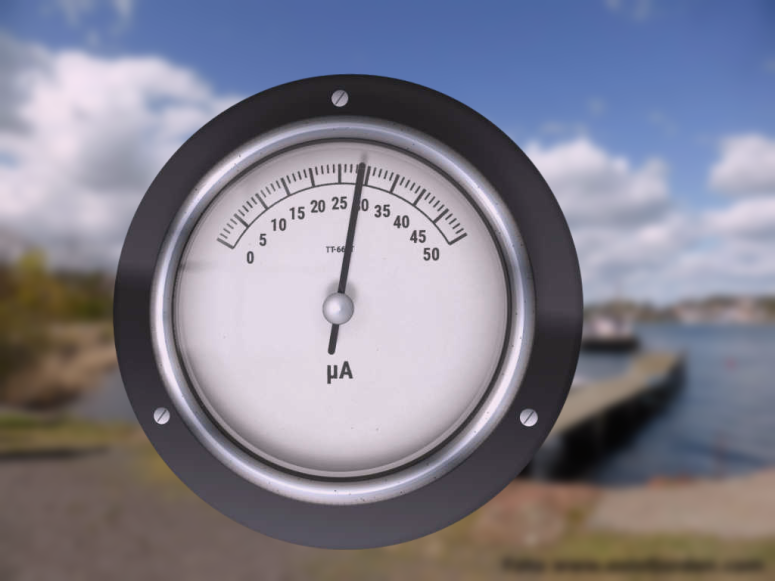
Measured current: 29 µA
